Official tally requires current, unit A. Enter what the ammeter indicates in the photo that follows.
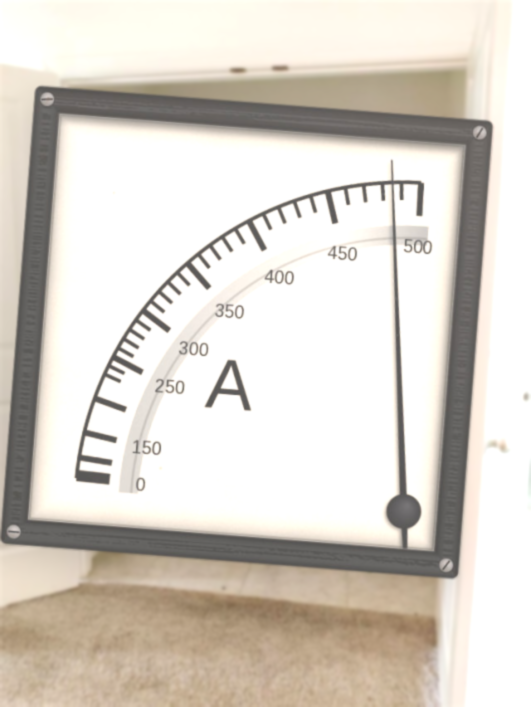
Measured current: 485 A
